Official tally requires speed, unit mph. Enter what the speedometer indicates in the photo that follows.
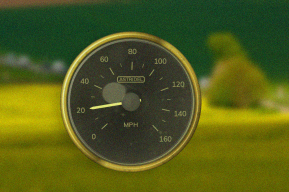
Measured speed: 20 mph
